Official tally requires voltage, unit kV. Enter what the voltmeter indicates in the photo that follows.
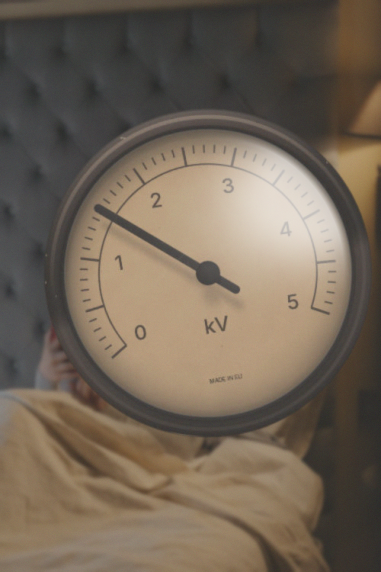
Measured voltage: 1.5 kV
